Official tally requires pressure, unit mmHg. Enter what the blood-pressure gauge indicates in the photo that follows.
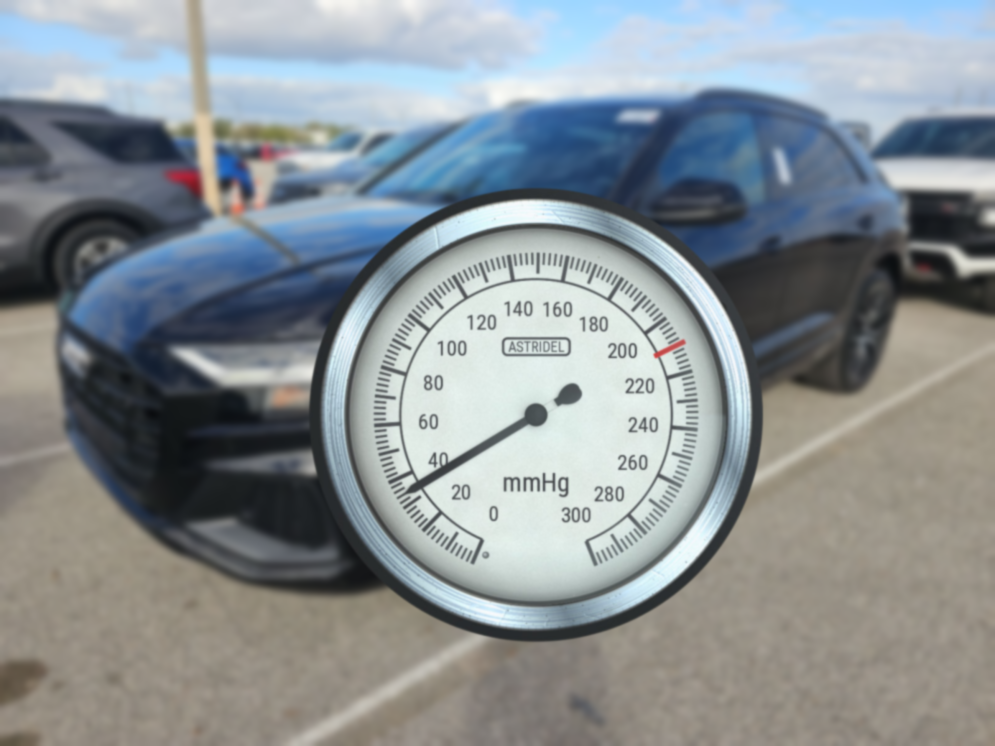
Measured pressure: 34 mmHg
